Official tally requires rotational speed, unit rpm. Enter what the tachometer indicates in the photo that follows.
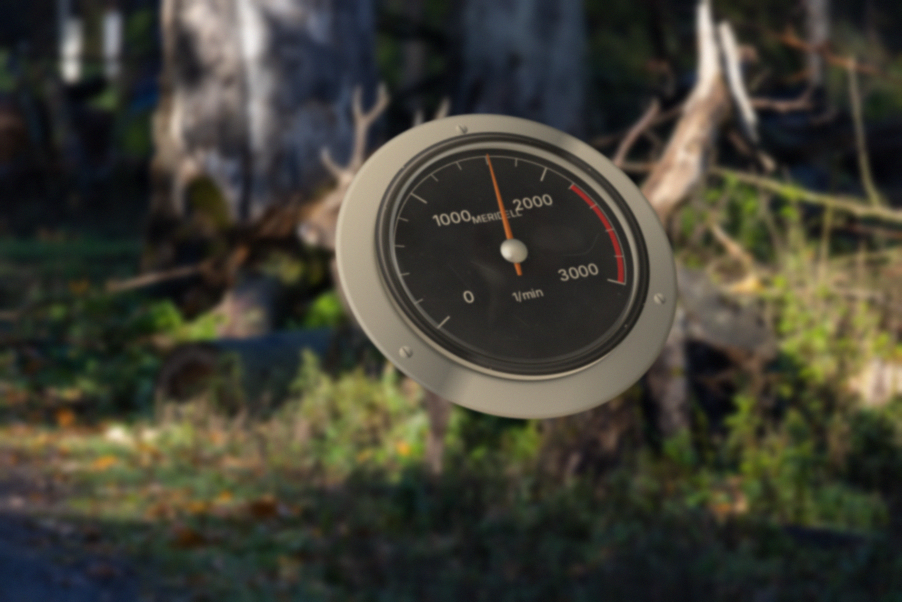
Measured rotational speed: 1600 rpm
